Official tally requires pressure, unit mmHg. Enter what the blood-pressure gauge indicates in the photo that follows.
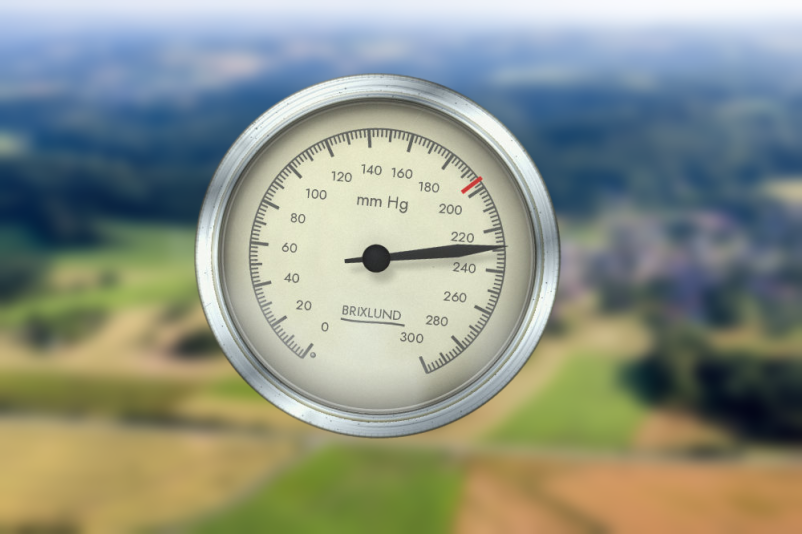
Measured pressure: 228 mmHg
